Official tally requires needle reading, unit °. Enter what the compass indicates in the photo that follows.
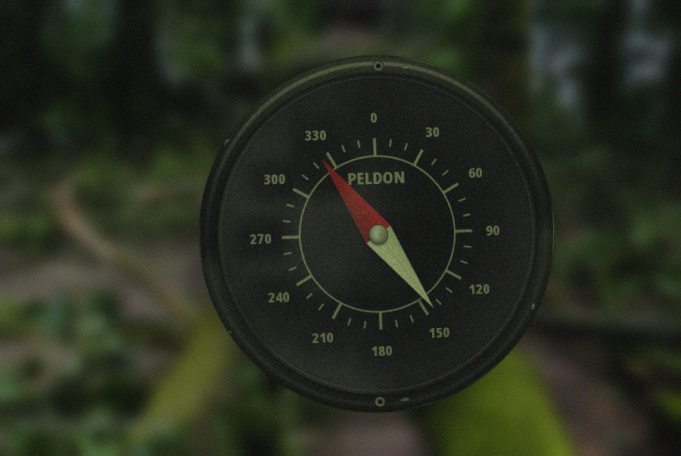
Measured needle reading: 325 °
